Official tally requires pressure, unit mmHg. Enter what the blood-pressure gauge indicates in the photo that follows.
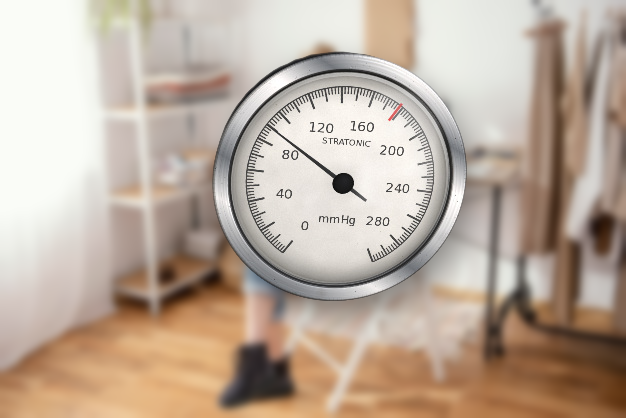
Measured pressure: 90 mmHg
